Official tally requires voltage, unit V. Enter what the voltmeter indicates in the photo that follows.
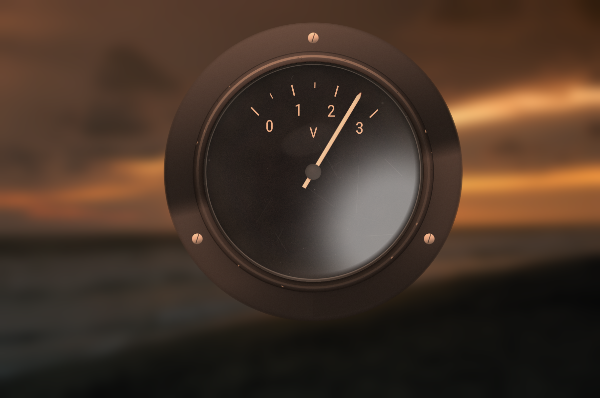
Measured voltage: 2.5 V
